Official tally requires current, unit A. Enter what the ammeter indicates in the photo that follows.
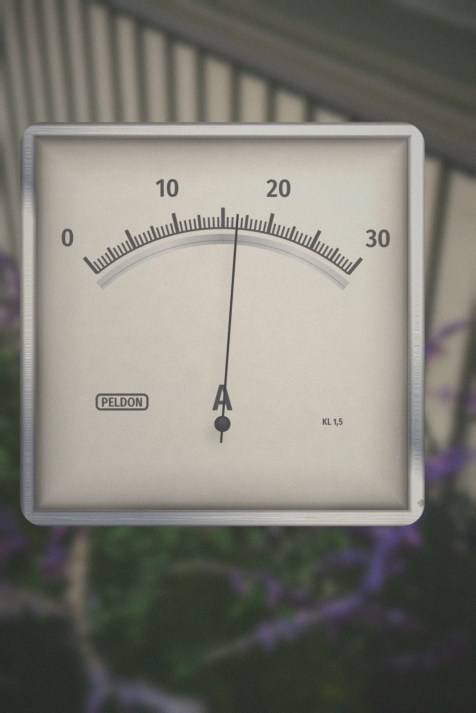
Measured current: 16.5 A
